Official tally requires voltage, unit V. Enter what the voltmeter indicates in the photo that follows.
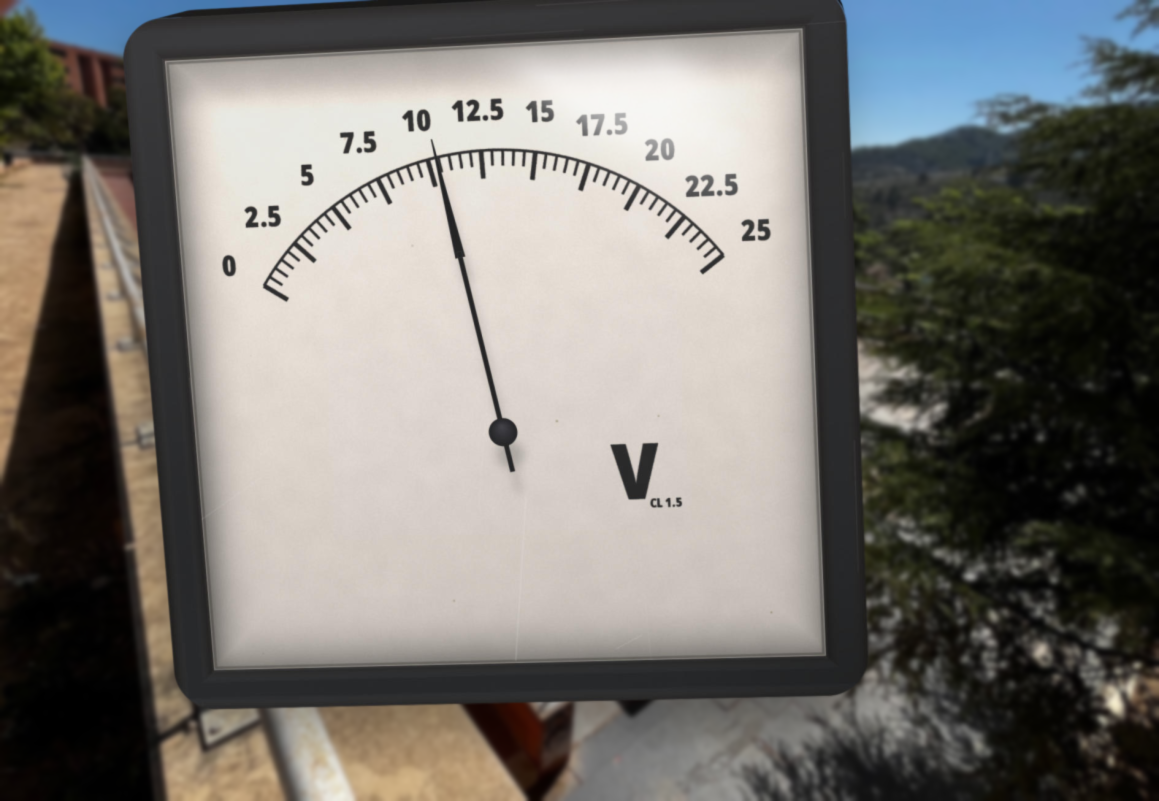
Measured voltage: 10.5 V
